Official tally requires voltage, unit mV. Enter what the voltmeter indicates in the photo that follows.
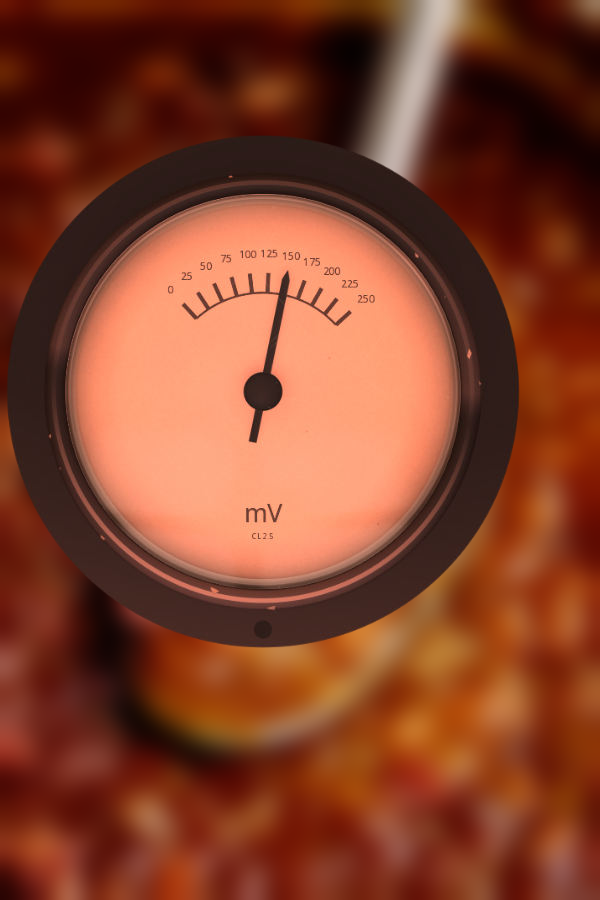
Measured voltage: 150 mV
